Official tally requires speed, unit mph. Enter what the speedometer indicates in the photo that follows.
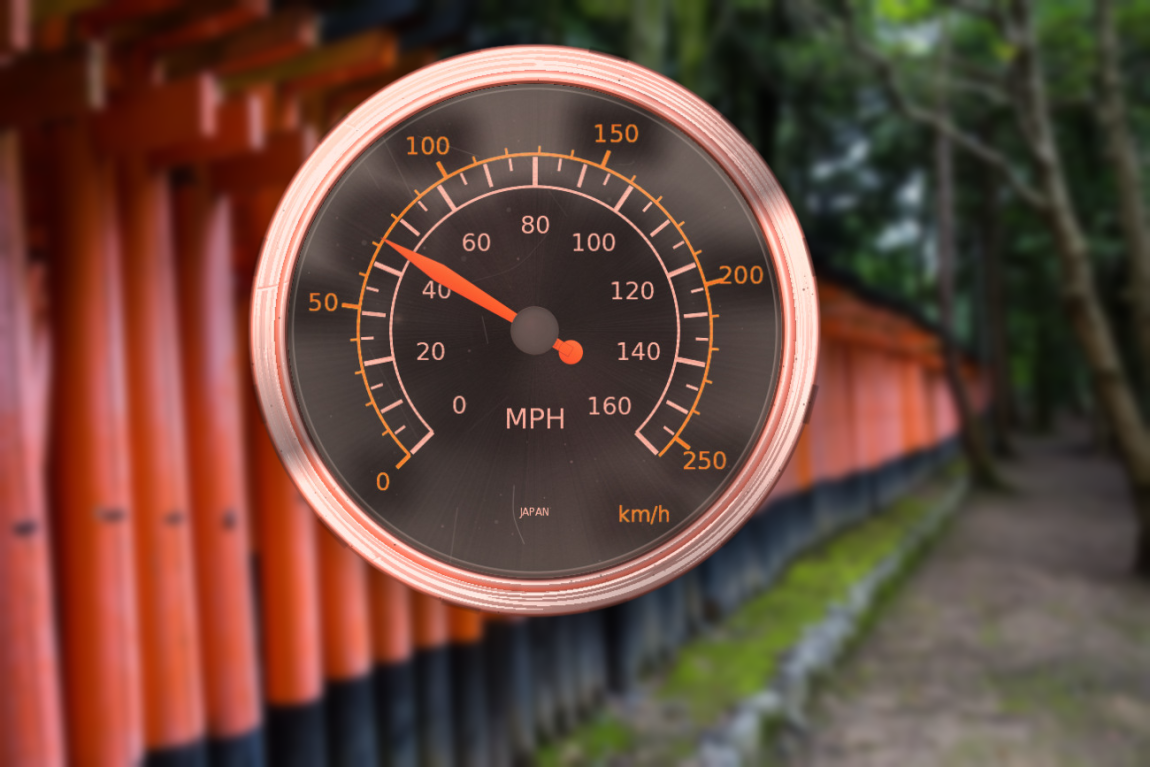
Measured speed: 45 mph
